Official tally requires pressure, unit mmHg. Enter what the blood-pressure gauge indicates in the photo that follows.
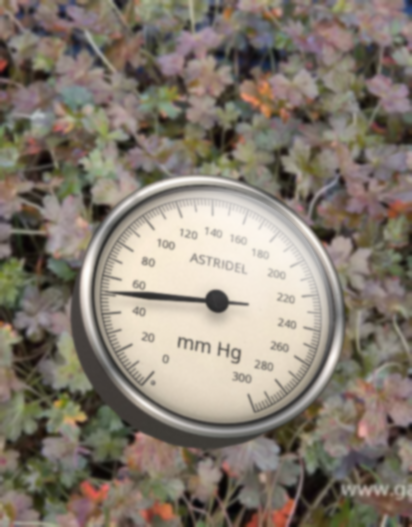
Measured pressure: 50 mmHg
